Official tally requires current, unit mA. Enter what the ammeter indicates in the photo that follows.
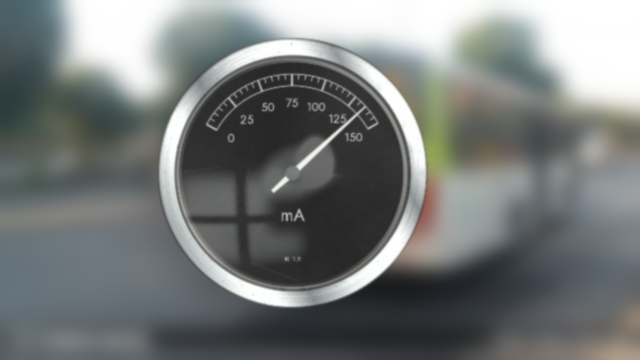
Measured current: 135 mA
